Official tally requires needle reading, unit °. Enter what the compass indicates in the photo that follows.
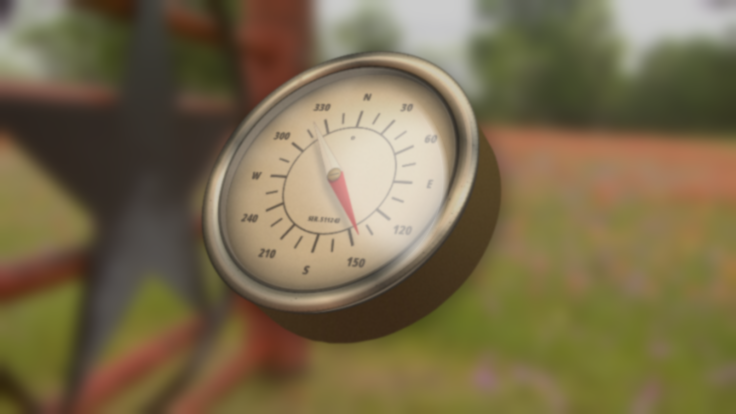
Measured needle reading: 142.5 °
